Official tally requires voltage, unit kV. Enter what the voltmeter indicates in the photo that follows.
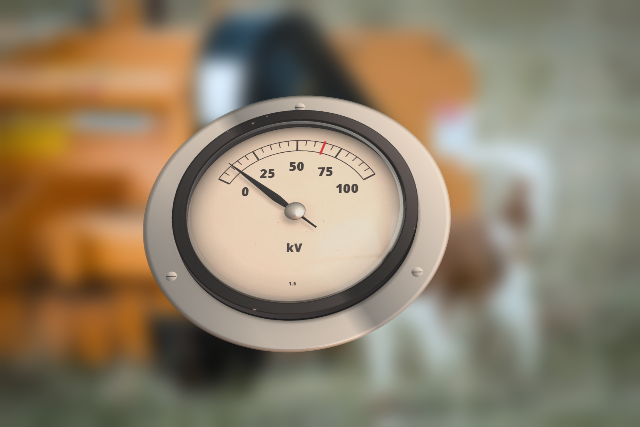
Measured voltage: 10 kV
